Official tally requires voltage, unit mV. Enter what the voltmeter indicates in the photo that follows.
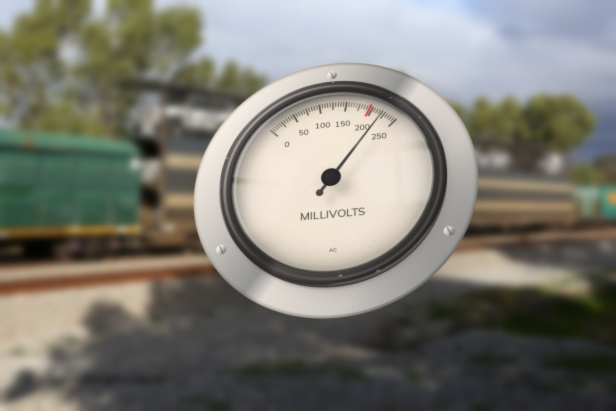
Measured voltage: 225 mV
